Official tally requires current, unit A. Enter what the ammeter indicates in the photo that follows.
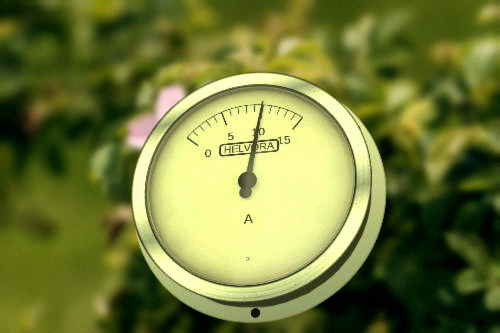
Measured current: 10 A
